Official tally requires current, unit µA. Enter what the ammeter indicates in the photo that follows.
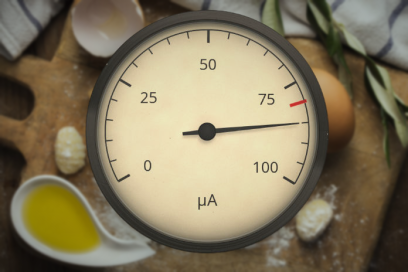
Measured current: 85 µA
